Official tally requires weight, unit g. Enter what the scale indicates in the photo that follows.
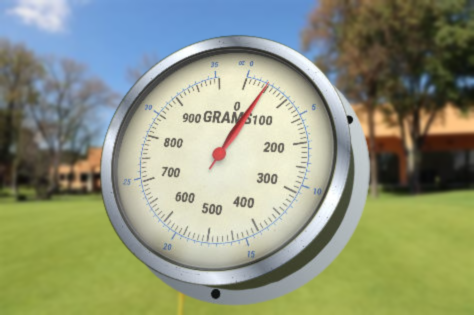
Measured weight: 50 g
